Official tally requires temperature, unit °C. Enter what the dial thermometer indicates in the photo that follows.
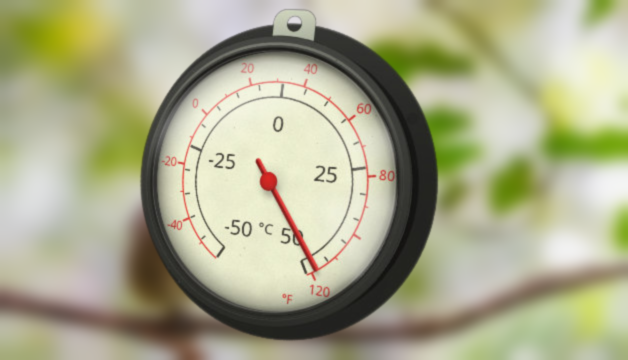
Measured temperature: 47.5 °C
